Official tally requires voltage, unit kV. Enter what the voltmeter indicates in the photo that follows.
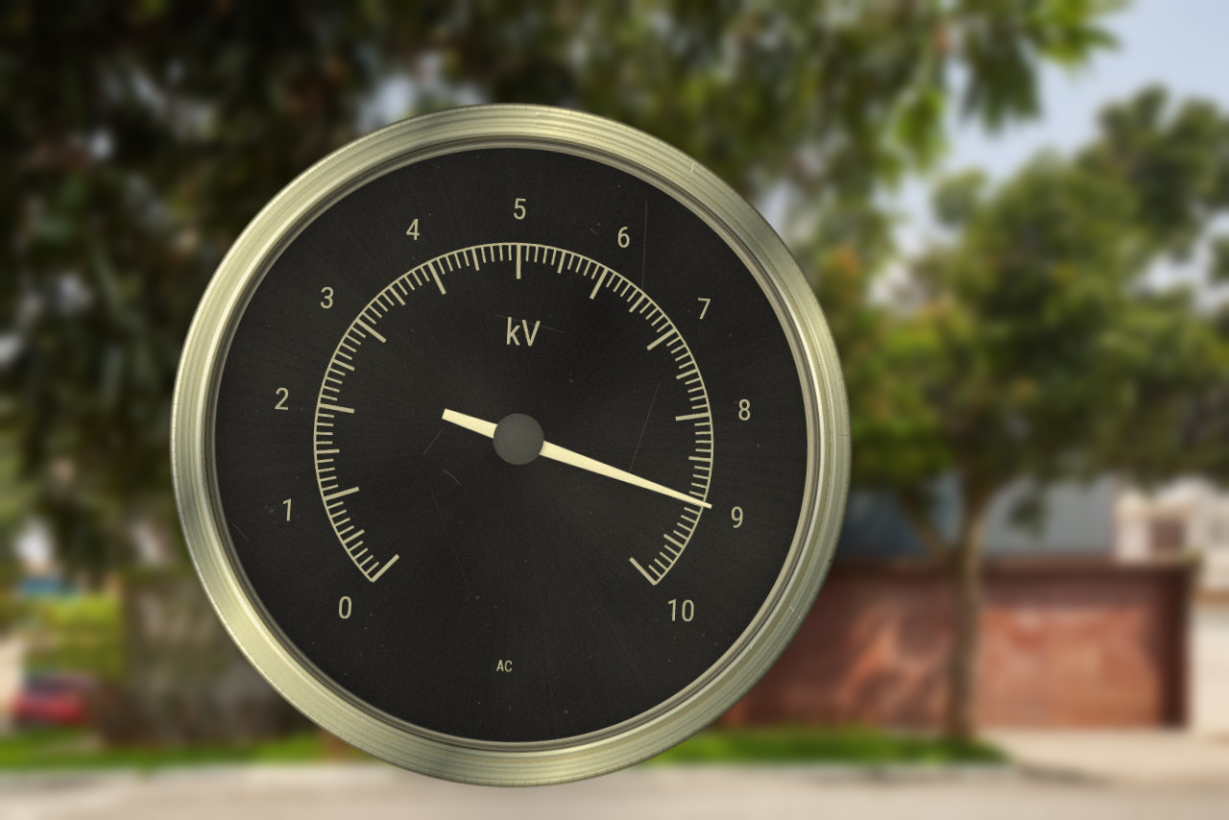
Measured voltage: 9 kV
